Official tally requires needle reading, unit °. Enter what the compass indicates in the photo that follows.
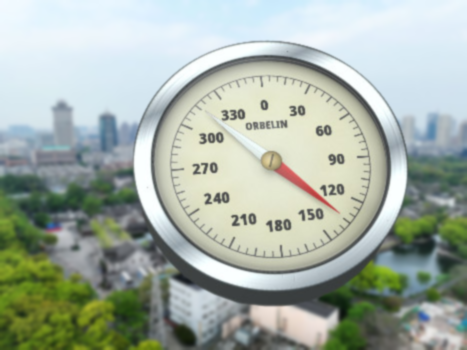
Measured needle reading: 135 °
